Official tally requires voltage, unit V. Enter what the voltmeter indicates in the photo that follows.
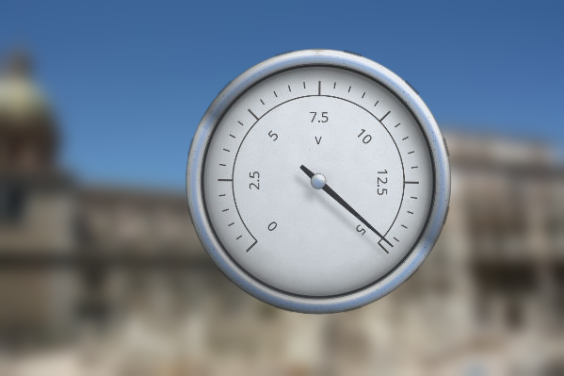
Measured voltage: 14.75 V
